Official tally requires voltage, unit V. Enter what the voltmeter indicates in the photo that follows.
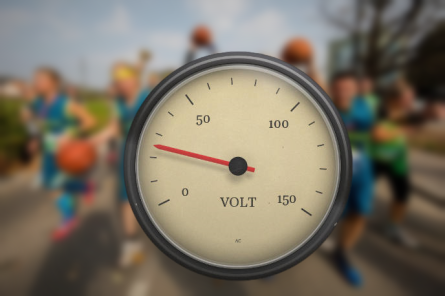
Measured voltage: 25 V
